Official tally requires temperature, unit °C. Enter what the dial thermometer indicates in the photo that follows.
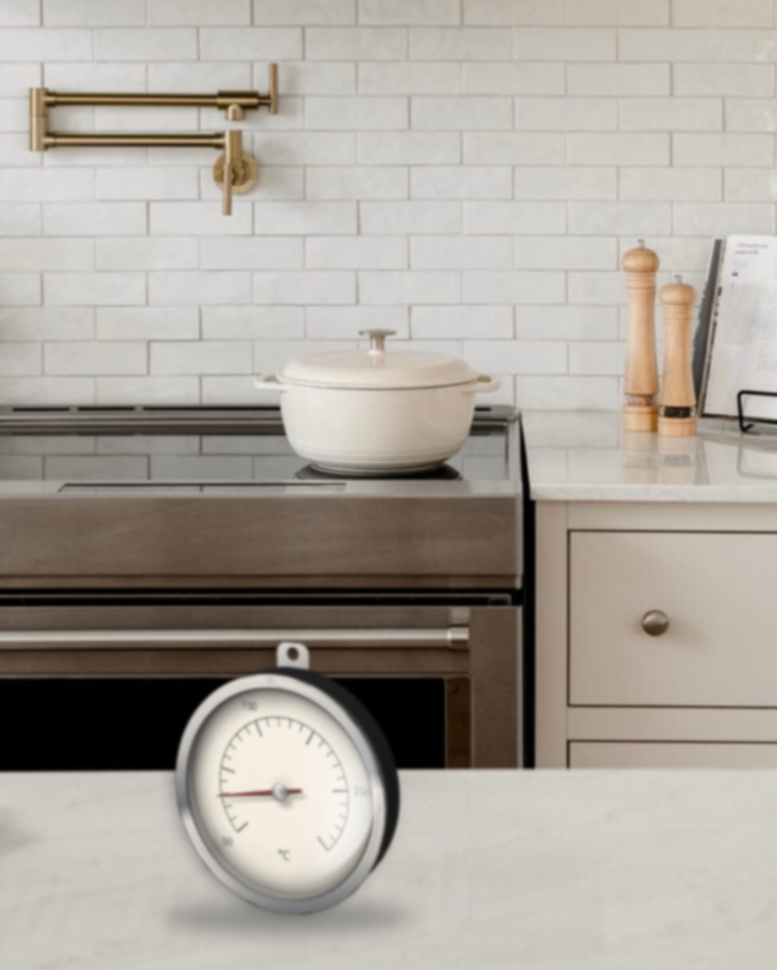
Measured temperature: 80 °C
